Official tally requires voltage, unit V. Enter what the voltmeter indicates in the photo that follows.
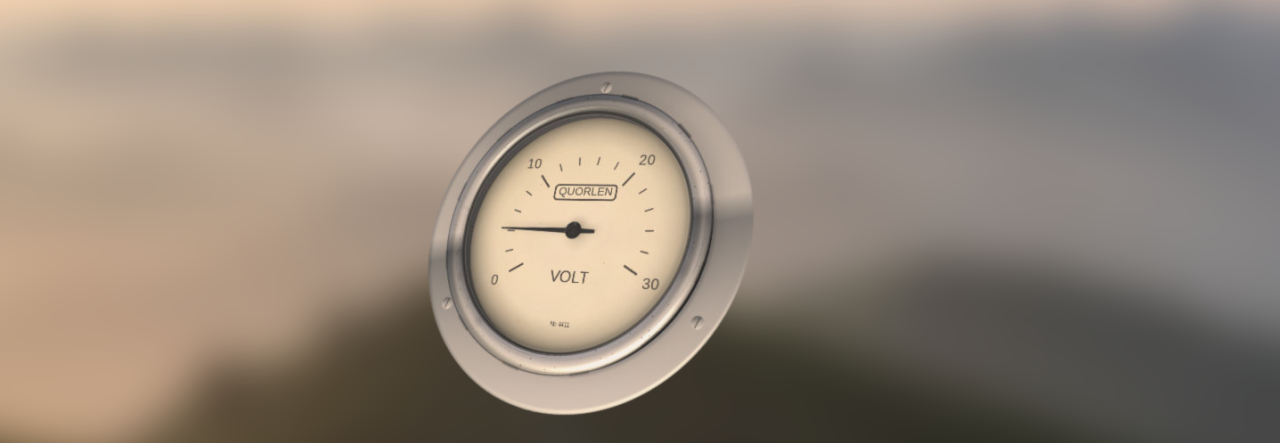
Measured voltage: 4 V
